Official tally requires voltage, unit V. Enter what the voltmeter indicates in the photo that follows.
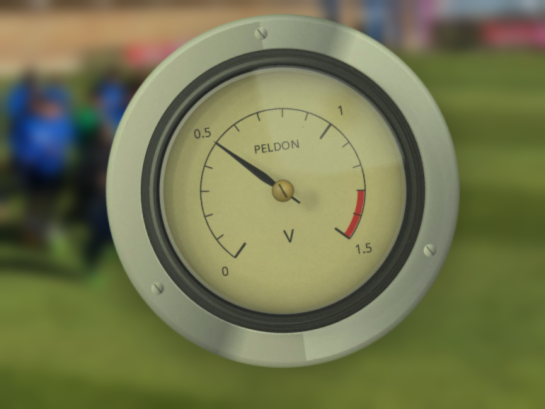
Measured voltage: 0.5 V
